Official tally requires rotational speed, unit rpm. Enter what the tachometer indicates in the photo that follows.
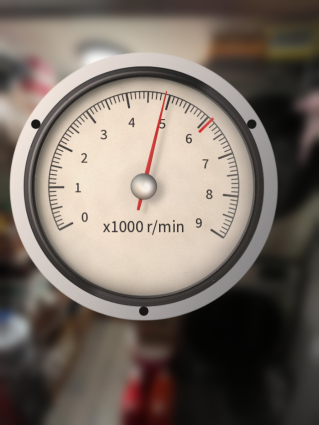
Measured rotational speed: 4900 rpm
